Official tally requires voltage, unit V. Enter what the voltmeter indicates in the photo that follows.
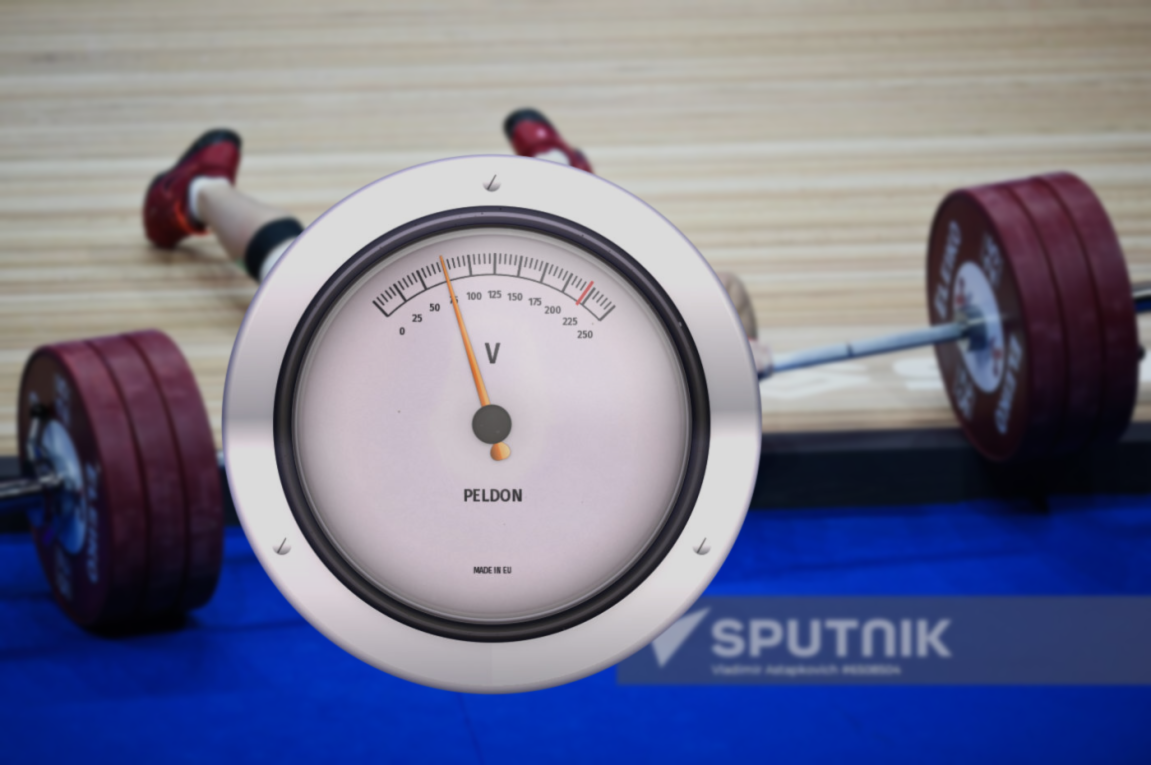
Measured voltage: 75 V
